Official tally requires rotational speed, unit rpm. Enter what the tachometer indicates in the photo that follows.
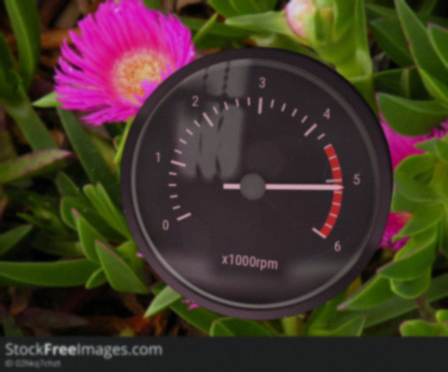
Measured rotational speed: 5100 rpm
